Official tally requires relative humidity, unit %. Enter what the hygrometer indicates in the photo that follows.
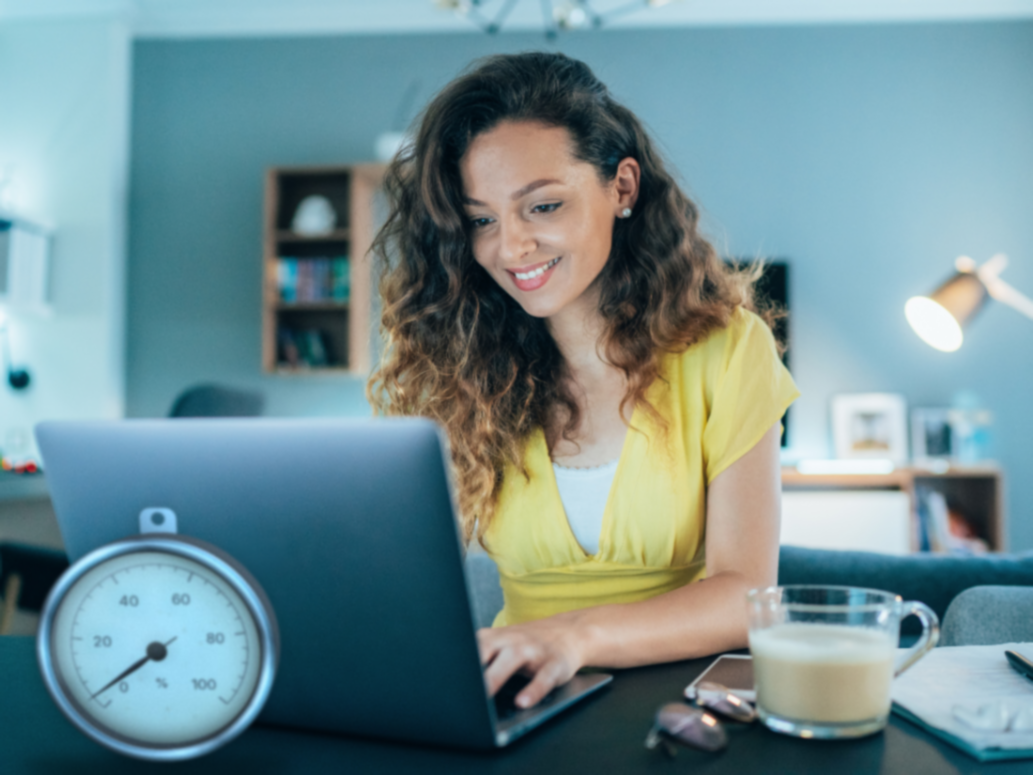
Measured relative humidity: 4 %
